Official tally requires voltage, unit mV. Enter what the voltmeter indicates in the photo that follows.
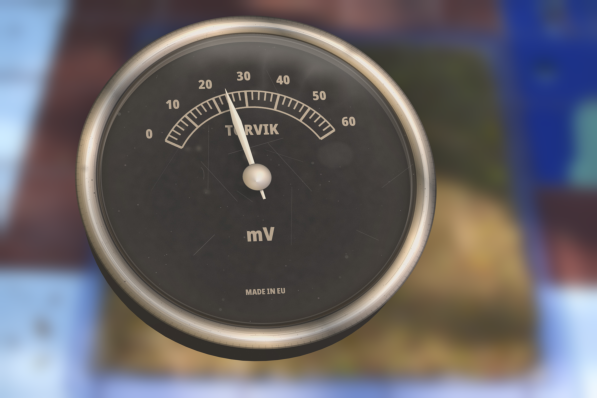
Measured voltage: 24 mV
